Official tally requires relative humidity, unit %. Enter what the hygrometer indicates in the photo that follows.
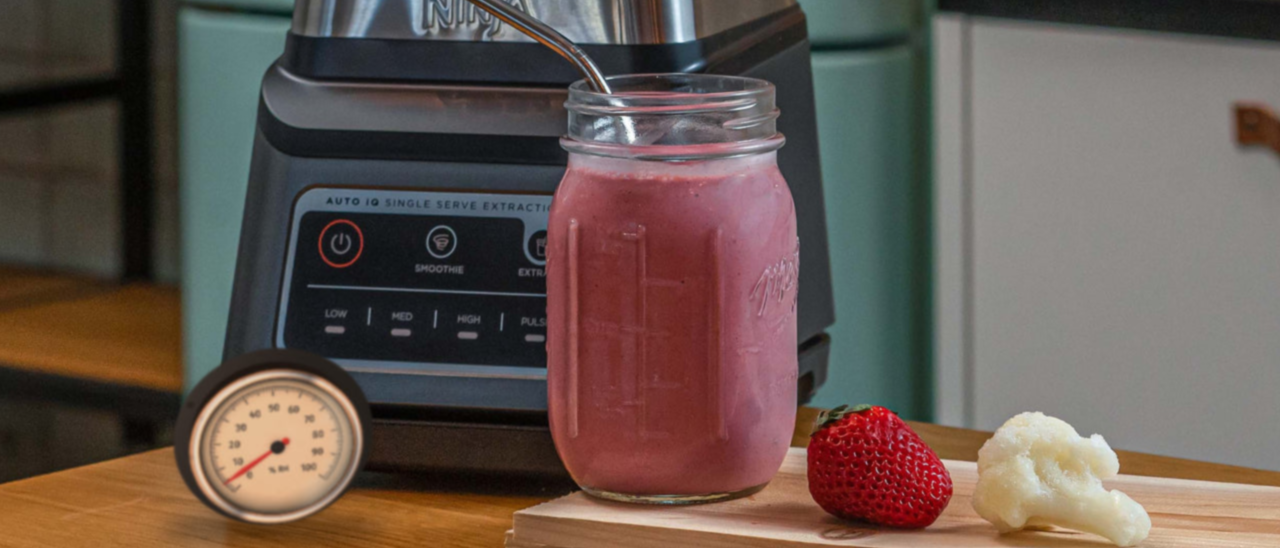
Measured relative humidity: 5 %
